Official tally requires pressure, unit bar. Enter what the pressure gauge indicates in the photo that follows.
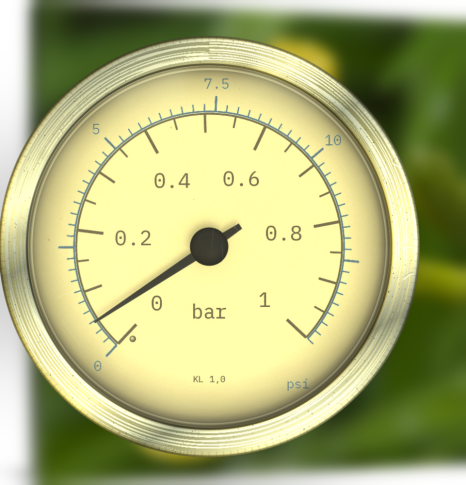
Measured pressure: 0.05 bar
